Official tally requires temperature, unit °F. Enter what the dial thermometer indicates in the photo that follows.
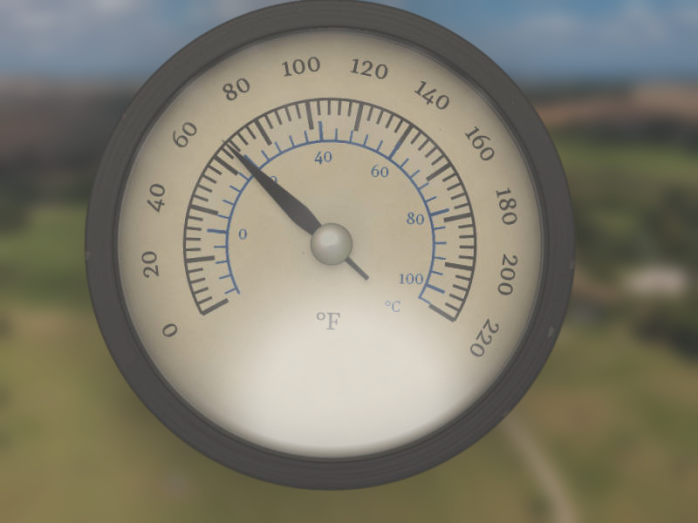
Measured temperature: 66 °F
